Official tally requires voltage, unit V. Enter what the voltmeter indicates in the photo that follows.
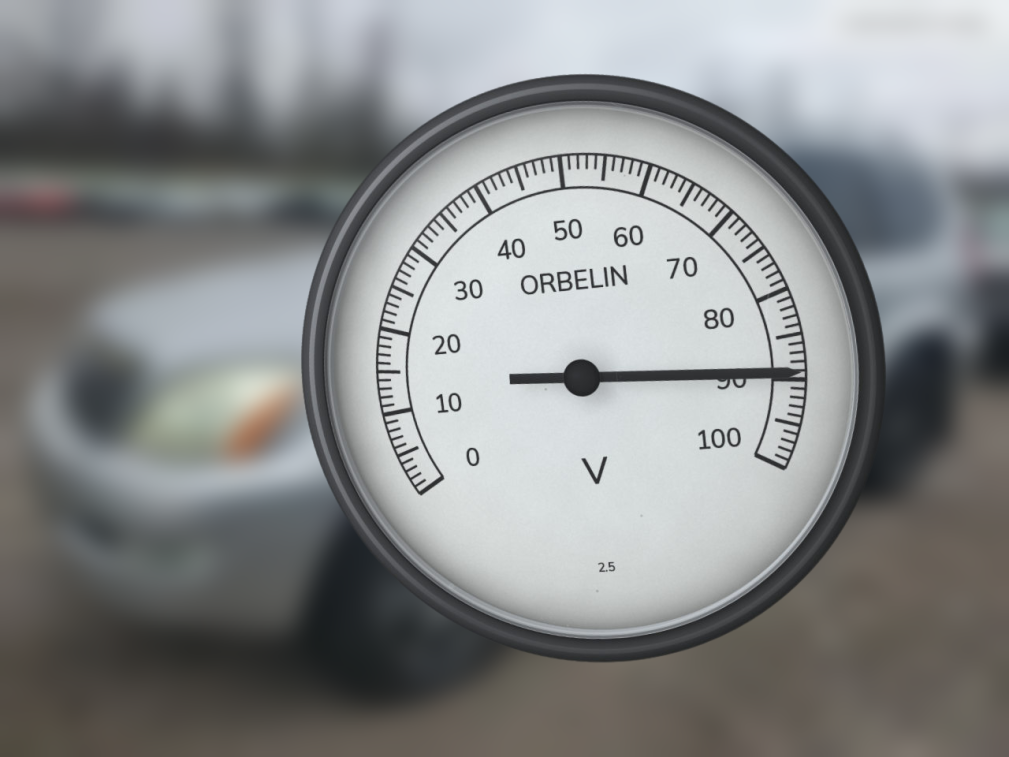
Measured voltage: 89 V
